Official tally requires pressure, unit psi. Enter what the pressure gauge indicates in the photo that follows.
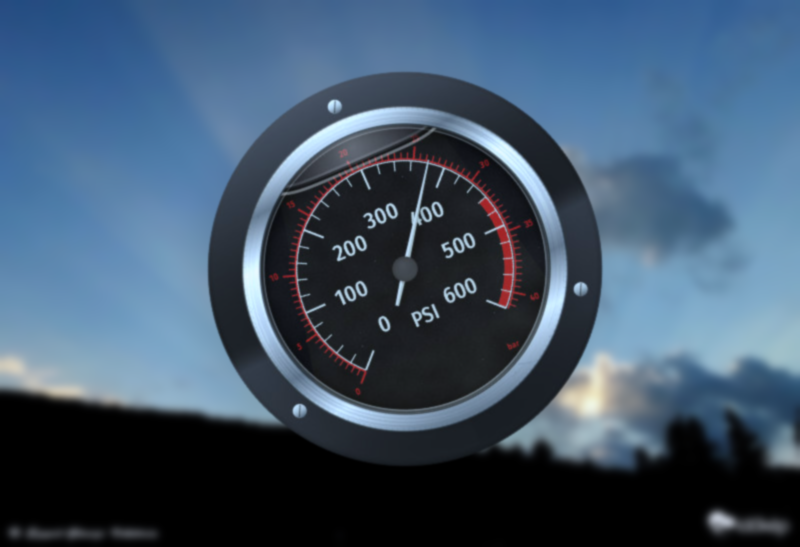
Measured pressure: 380 psi
